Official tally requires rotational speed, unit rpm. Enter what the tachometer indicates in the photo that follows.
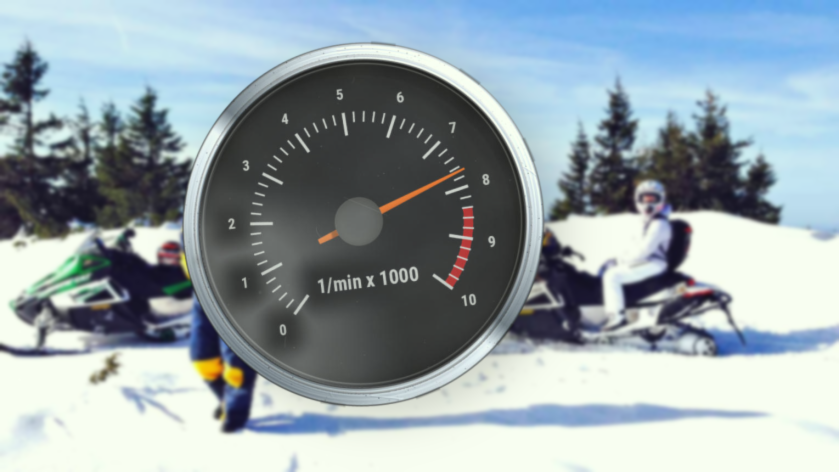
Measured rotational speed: 7700 rpm
